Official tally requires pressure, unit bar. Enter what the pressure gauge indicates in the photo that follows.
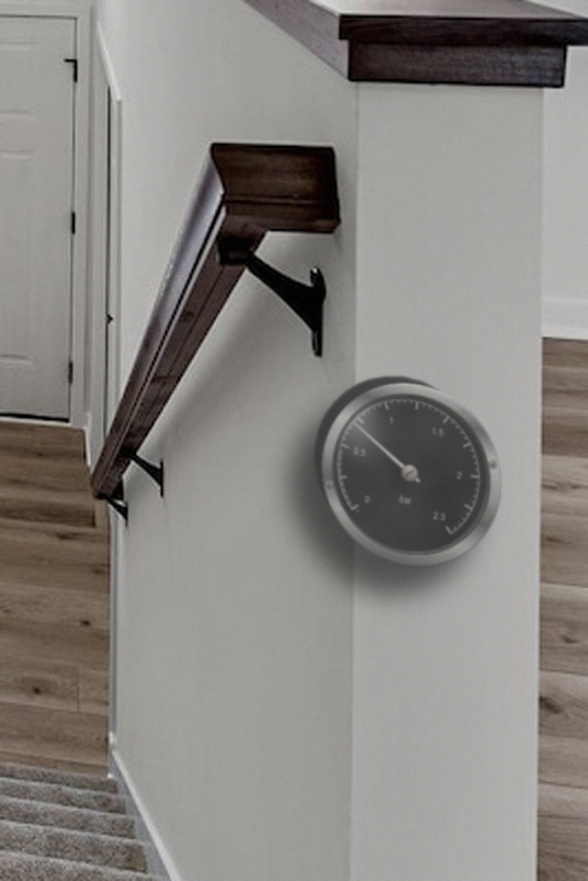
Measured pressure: 0.7 bar
